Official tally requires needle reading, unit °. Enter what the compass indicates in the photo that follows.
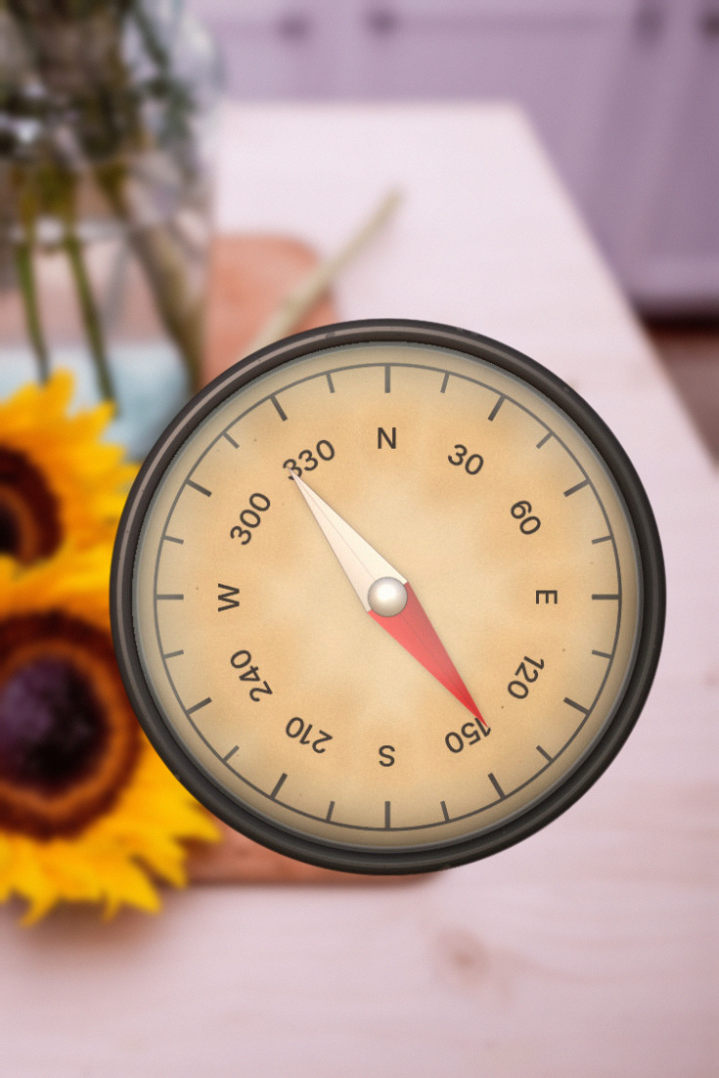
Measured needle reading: 142.5 °
